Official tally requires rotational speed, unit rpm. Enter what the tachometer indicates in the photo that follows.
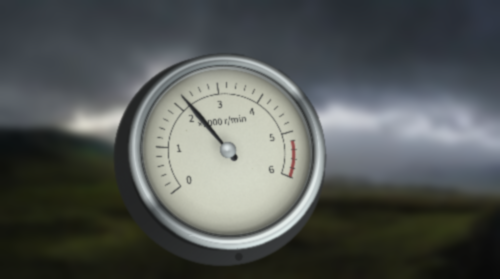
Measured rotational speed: 2200 rpm
